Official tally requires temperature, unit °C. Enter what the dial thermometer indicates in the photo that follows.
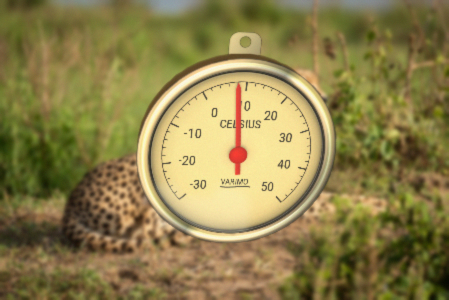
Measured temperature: 8 °C
